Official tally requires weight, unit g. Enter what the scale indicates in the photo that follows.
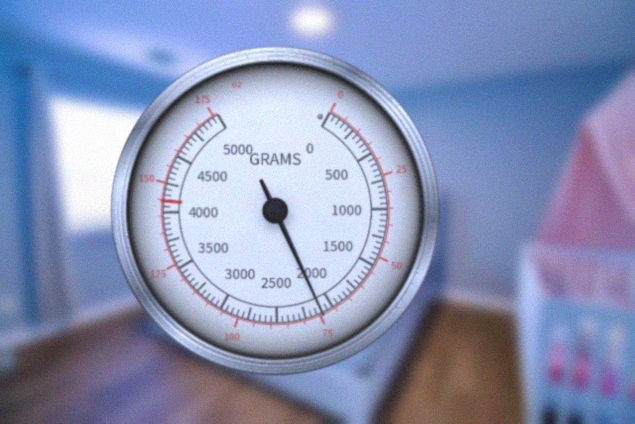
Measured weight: 2100 g
